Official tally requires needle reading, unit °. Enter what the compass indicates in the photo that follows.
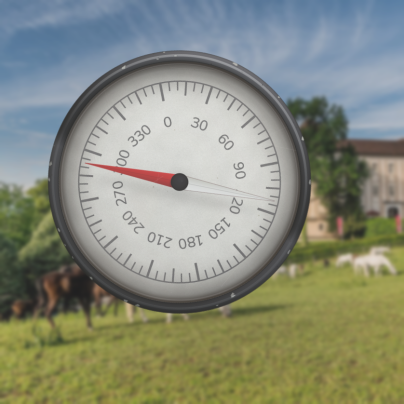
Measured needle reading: 292.5 °
